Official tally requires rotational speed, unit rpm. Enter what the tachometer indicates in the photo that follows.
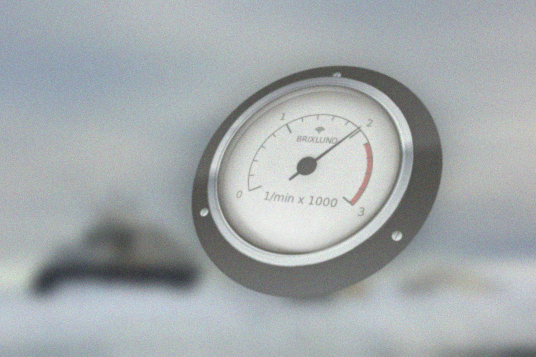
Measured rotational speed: 2000 rpm
